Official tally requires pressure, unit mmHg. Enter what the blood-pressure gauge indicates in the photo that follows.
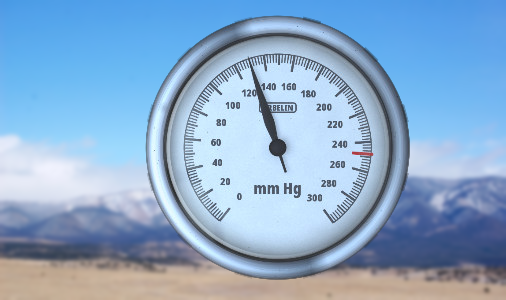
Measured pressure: 130 mmHg
